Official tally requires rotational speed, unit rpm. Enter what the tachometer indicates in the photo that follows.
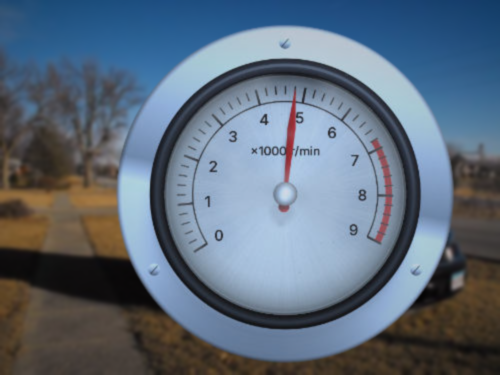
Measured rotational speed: 4800 rpm
